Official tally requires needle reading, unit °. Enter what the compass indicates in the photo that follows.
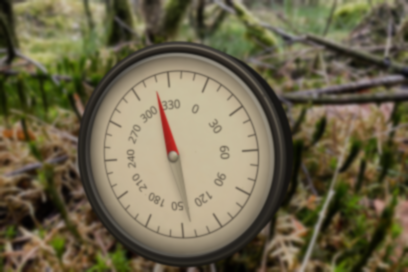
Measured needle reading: 320 °
